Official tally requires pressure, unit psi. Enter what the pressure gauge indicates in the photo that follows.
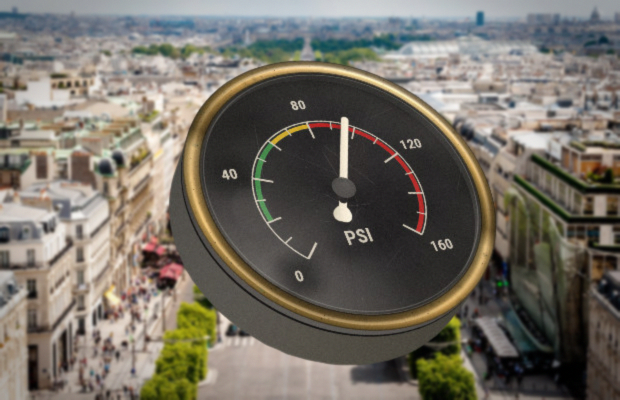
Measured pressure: 95 psi
